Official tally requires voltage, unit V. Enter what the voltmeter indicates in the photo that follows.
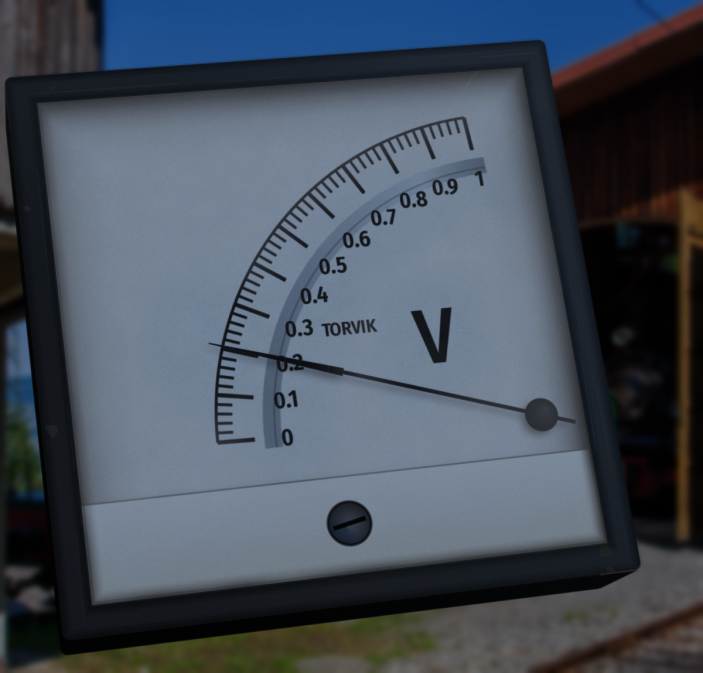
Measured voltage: 0.2 V
